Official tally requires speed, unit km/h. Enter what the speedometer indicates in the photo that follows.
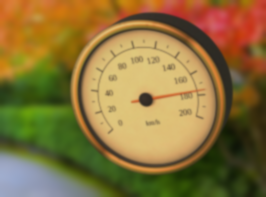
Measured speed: 175 km/h
